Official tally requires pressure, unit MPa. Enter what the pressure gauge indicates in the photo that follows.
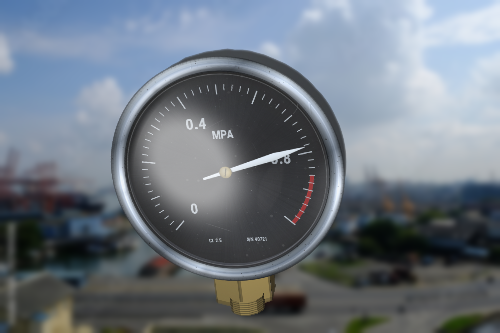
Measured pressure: 0.78 MPa
